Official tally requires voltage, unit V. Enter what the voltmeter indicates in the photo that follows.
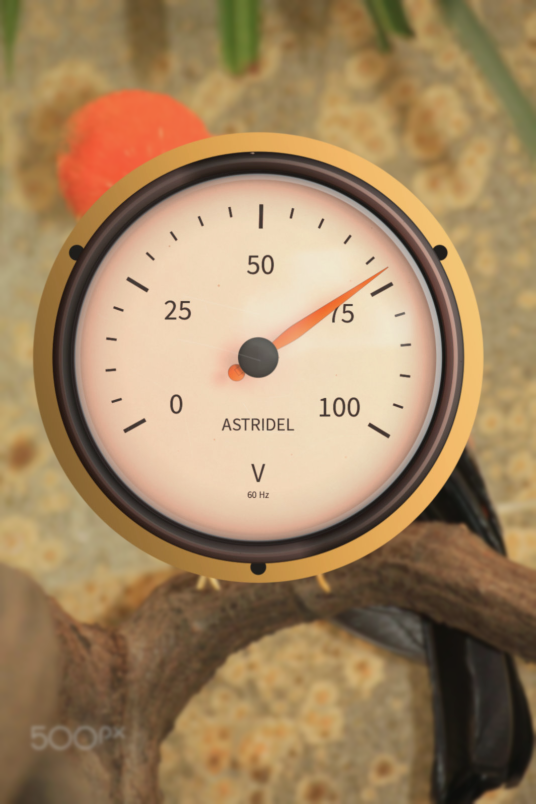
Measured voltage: 72.5 V
